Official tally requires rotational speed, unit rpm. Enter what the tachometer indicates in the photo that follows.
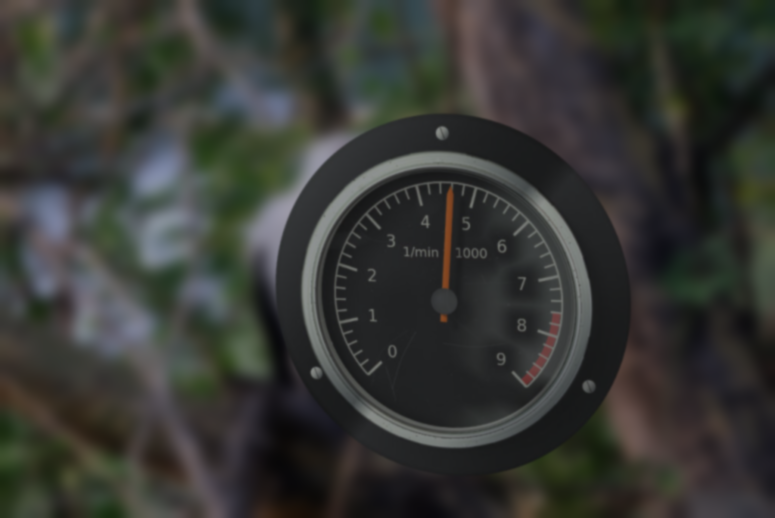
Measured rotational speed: 4600 rpm
